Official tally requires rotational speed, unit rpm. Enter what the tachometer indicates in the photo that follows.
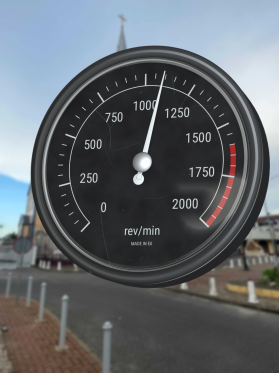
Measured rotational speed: 1100 rpm
